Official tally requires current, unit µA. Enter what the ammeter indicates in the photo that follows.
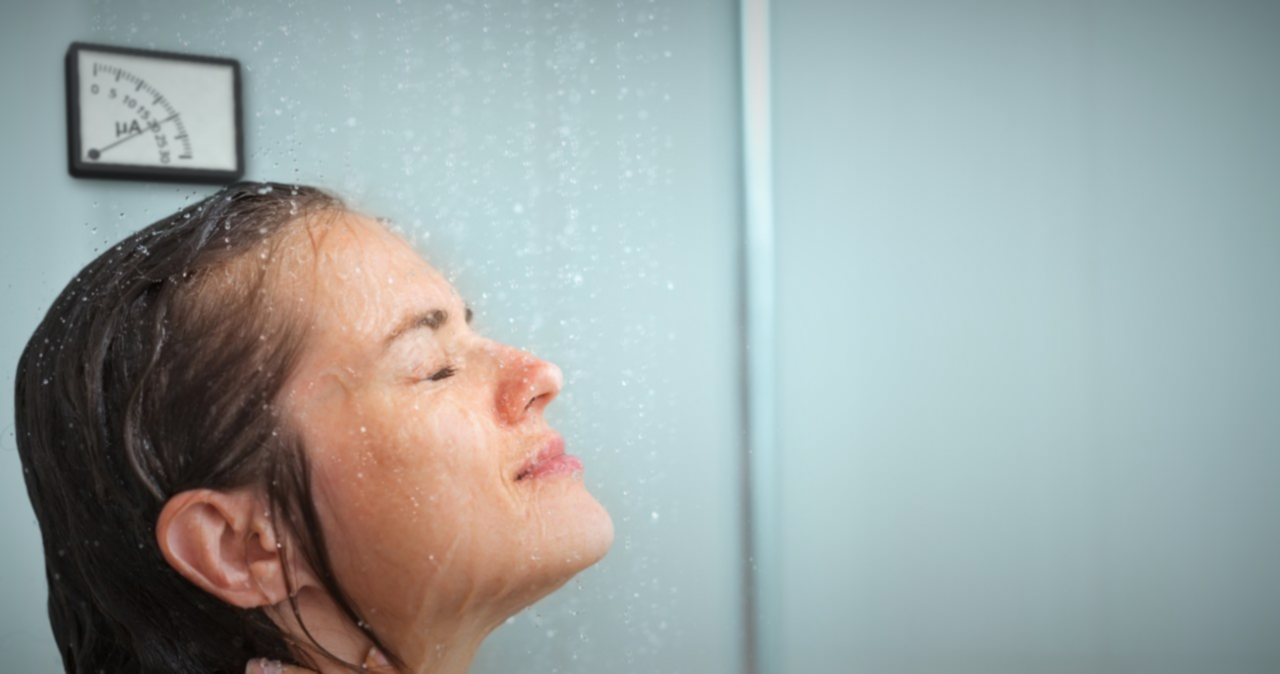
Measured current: 20 µA
